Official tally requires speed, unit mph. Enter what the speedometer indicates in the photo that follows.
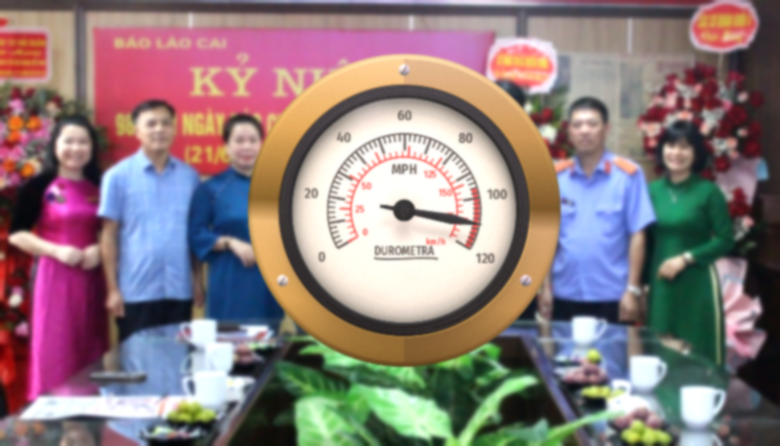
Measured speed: 110 mph
